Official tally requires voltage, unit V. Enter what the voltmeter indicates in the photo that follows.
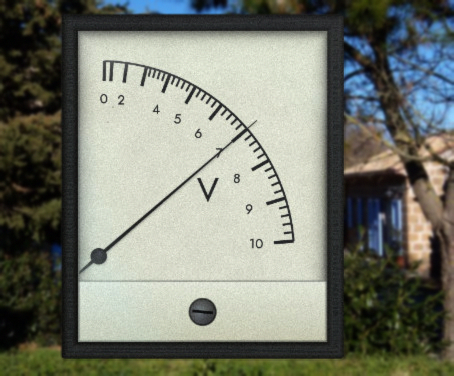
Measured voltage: 7 V
